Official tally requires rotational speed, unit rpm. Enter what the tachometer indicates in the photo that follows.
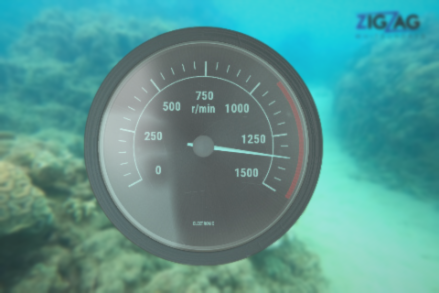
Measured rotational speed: 1350 rpm
